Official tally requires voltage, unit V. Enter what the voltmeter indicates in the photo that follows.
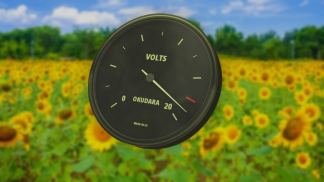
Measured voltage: 19 V
